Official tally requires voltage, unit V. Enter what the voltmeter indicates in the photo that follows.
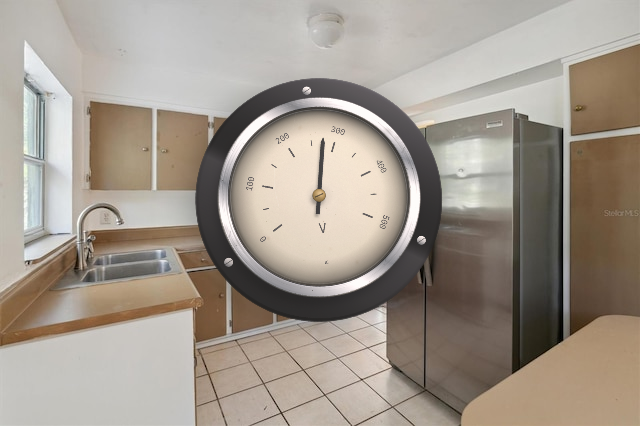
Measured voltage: 275 V
